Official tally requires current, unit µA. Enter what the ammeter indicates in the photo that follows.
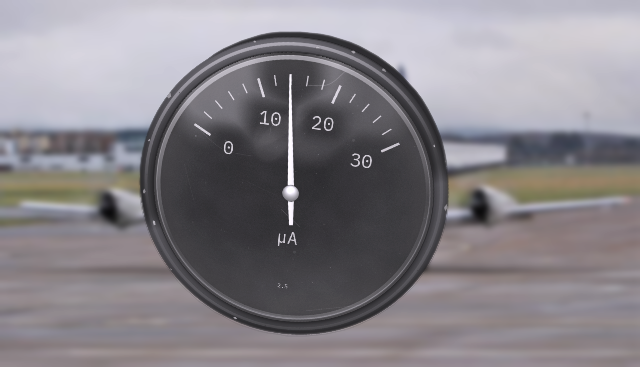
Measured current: 14 µA
